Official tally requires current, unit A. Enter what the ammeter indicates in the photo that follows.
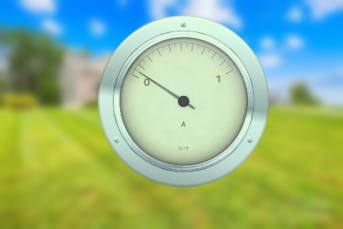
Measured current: 0.05 A
